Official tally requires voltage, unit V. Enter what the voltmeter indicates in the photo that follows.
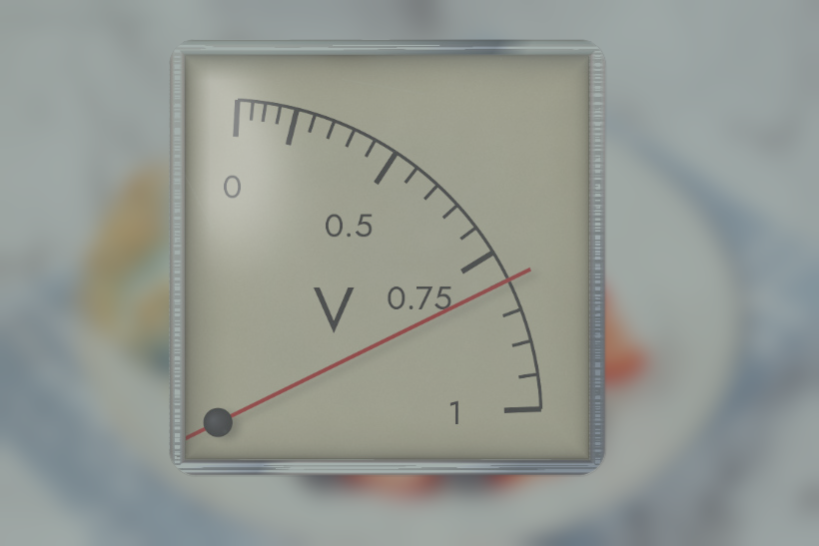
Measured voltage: 0.8 V
